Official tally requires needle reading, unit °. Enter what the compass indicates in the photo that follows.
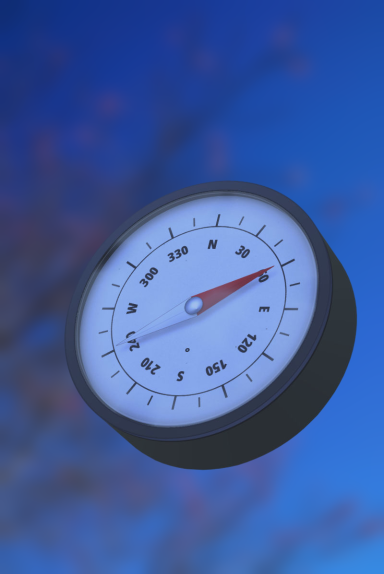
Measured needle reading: 60 °
